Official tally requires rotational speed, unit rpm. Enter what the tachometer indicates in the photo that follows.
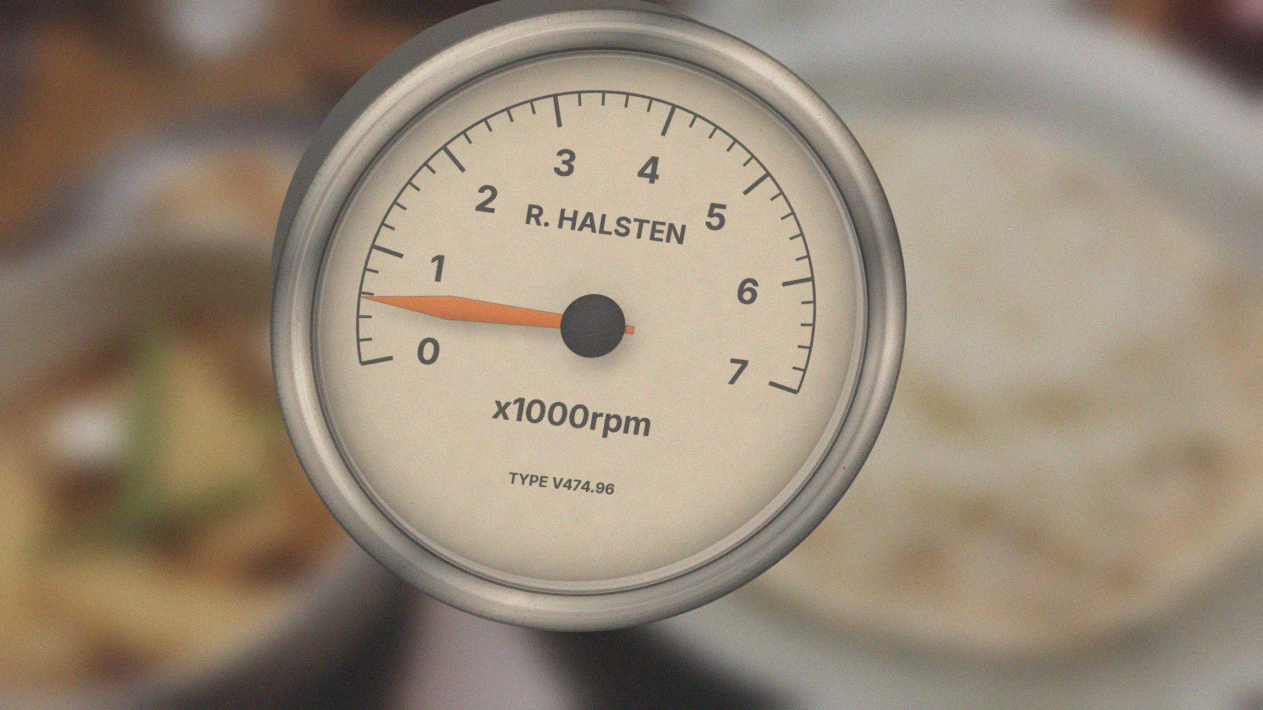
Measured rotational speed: 600 rpm
